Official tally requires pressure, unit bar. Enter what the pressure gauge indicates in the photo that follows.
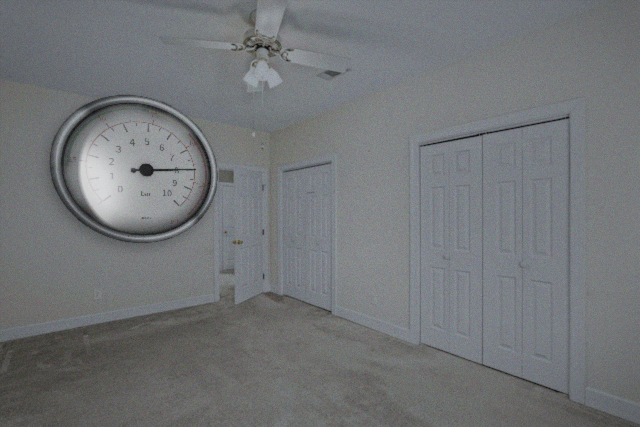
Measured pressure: 8 bar
